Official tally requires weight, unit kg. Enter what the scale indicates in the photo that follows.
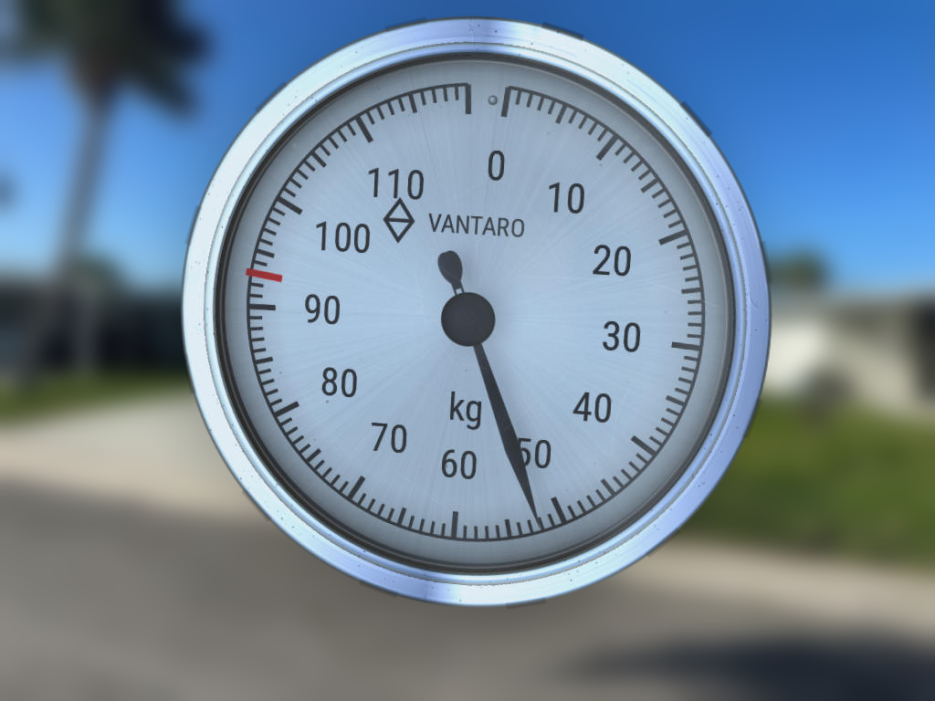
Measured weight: 52 kg
